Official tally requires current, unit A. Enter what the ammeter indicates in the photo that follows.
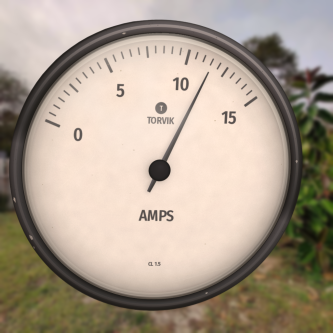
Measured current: 11.5 A
